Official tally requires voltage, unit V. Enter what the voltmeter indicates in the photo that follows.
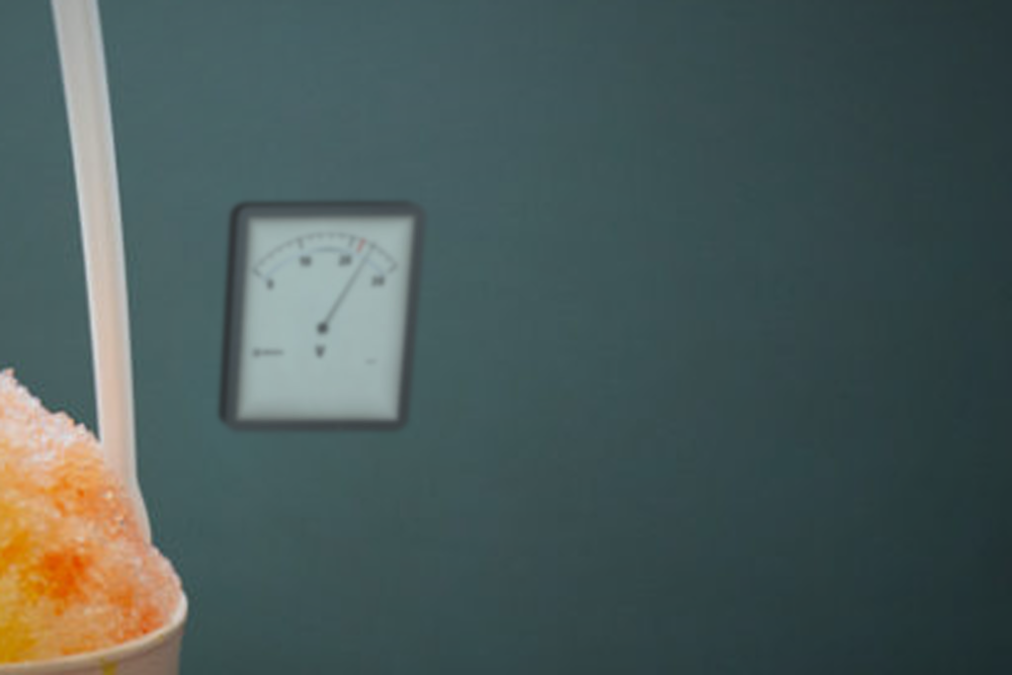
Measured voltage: 24 V
